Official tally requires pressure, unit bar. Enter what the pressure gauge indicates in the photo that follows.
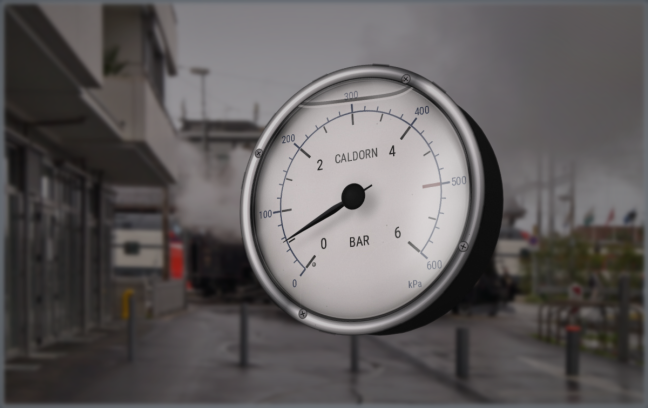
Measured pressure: 0.5 bar
